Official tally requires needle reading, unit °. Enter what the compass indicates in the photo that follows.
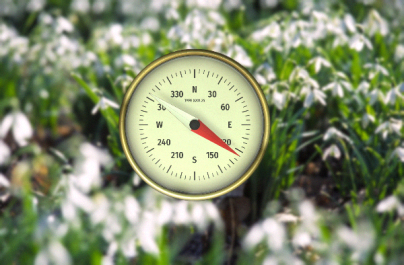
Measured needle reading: 125 °
